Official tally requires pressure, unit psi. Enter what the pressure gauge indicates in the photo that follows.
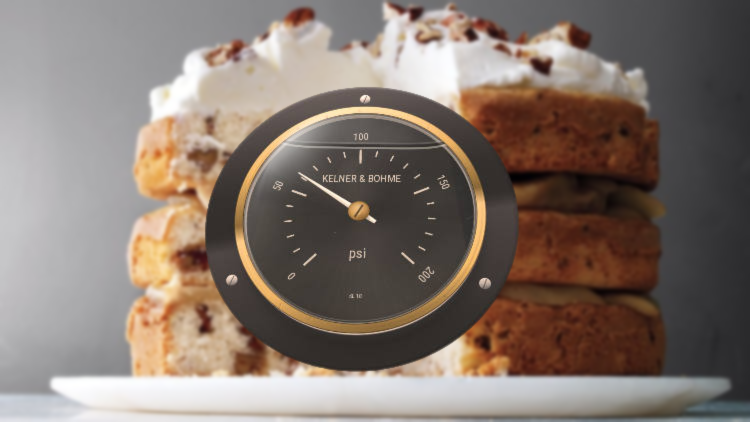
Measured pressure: 60 psi
